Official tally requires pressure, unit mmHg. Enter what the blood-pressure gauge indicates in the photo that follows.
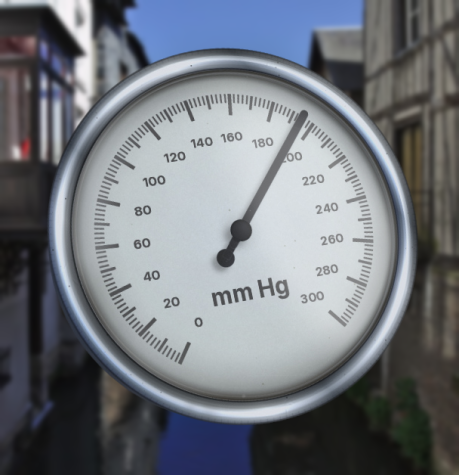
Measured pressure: 194 mmHg
